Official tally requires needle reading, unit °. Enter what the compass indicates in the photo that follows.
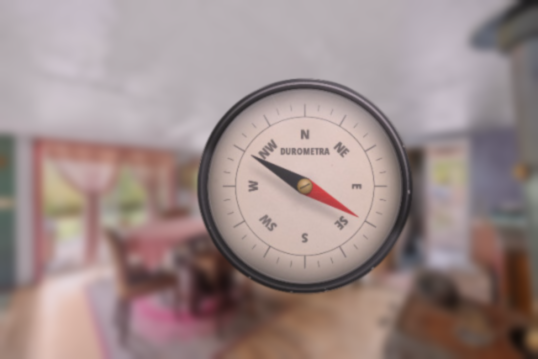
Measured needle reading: 120 °
